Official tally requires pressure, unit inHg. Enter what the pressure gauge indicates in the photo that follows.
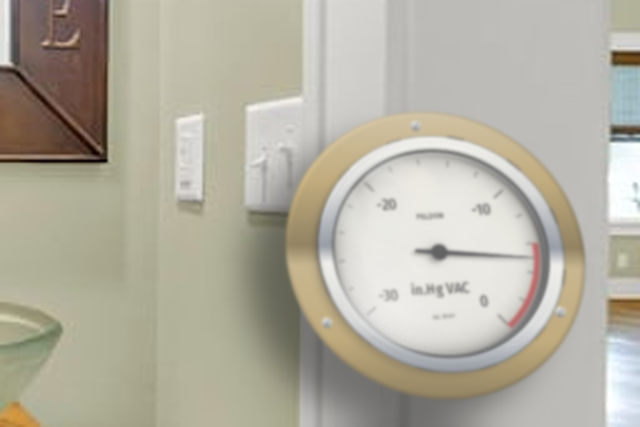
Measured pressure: -5 inHg
